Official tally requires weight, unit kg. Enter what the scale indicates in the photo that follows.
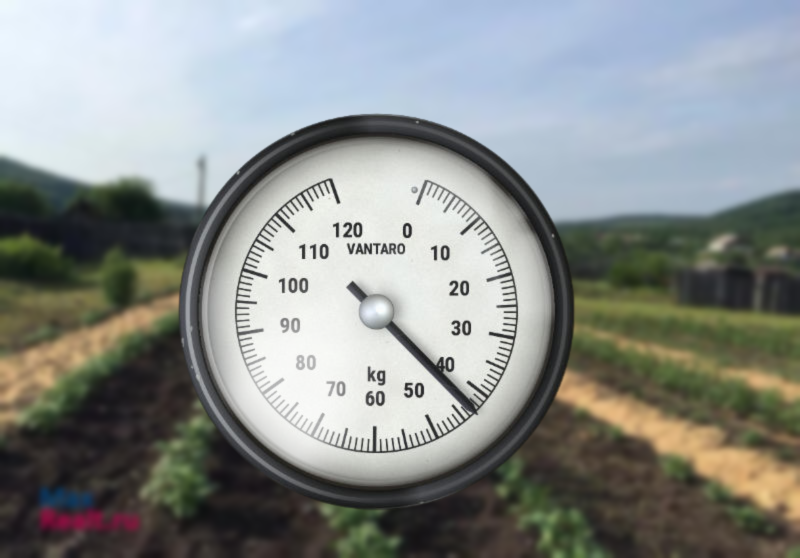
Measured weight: 43 kg
